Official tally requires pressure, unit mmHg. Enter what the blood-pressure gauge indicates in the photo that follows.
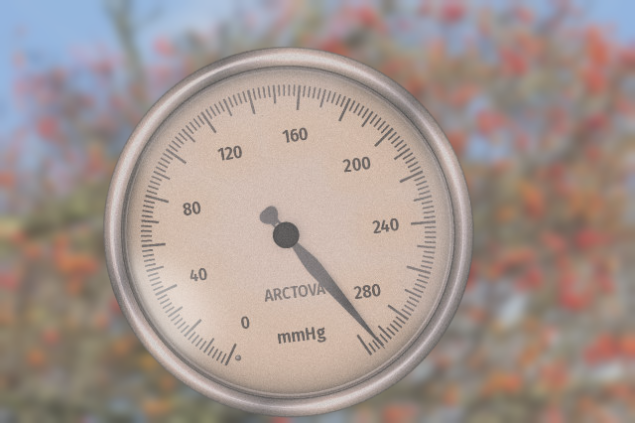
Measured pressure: 294 mmHg
